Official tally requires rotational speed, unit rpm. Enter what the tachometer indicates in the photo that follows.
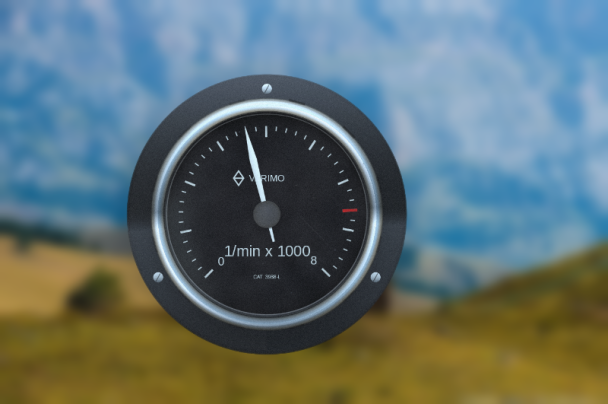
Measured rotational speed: 3600 rpm
